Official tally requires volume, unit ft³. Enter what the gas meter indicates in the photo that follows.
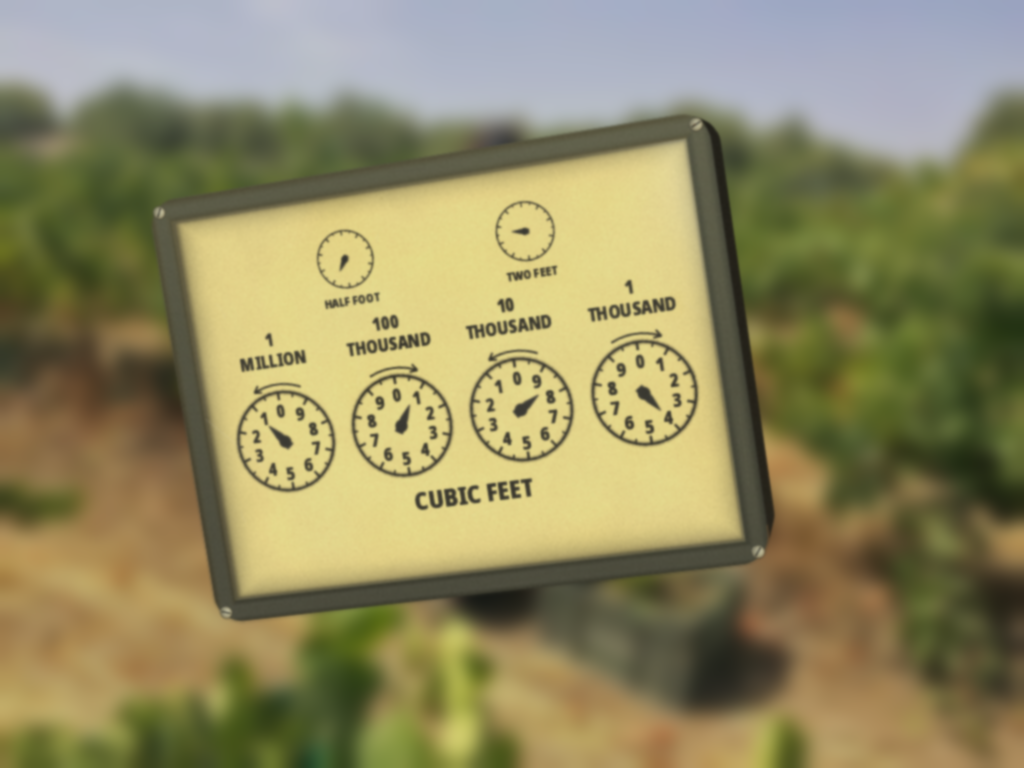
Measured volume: 108400 ft³
